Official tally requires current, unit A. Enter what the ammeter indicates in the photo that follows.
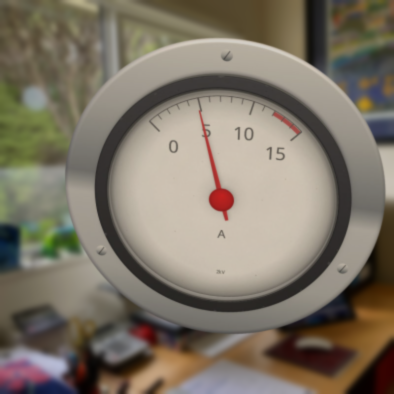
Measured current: 5 A
